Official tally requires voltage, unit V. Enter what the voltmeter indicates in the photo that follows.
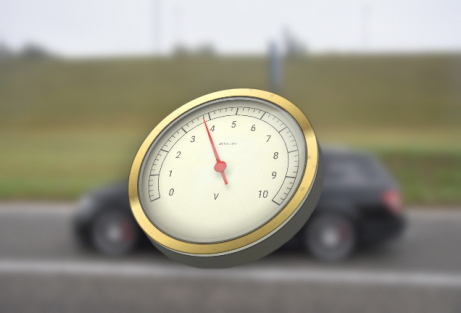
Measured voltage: 3.8 V
